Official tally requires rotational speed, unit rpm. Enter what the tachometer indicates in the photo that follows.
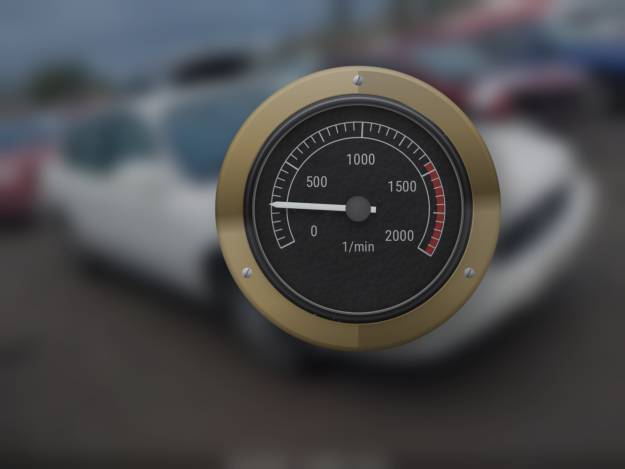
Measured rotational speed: 250 rpm
